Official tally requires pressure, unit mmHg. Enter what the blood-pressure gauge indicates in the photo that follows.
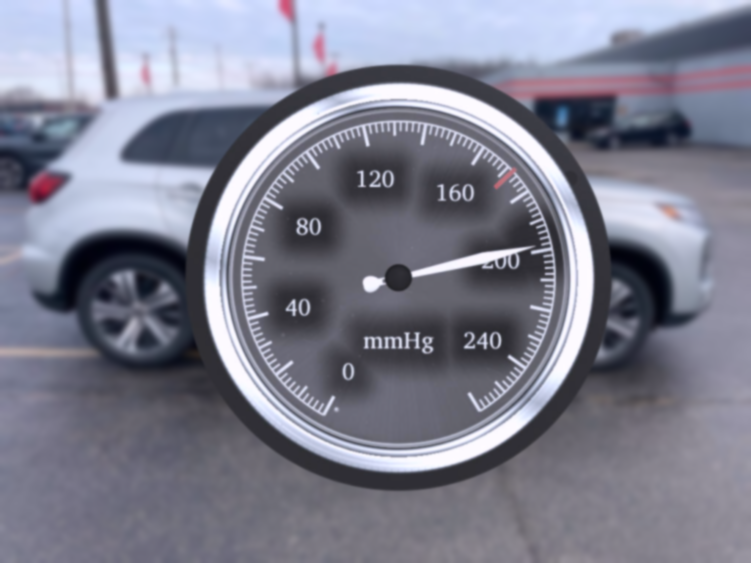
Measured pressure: 198 mmHg
